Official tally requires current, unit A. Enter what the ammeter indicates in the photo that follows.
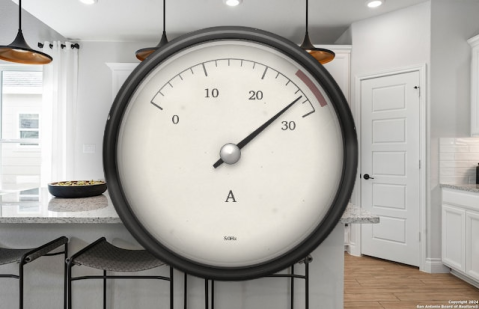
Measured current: 27 A
